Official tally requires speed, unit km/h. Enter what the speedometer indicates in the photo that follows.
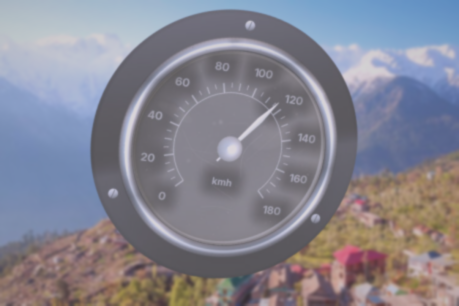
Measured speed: 115 km/h
